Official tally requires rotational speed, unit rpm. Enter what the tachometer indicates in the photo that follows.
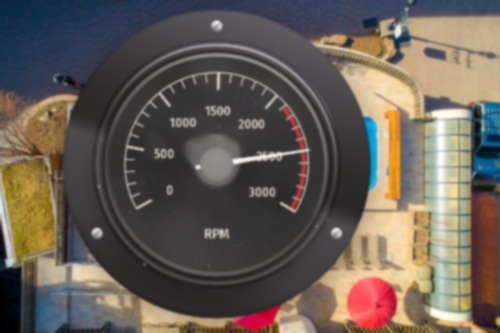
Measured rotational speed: 2500 rpm
